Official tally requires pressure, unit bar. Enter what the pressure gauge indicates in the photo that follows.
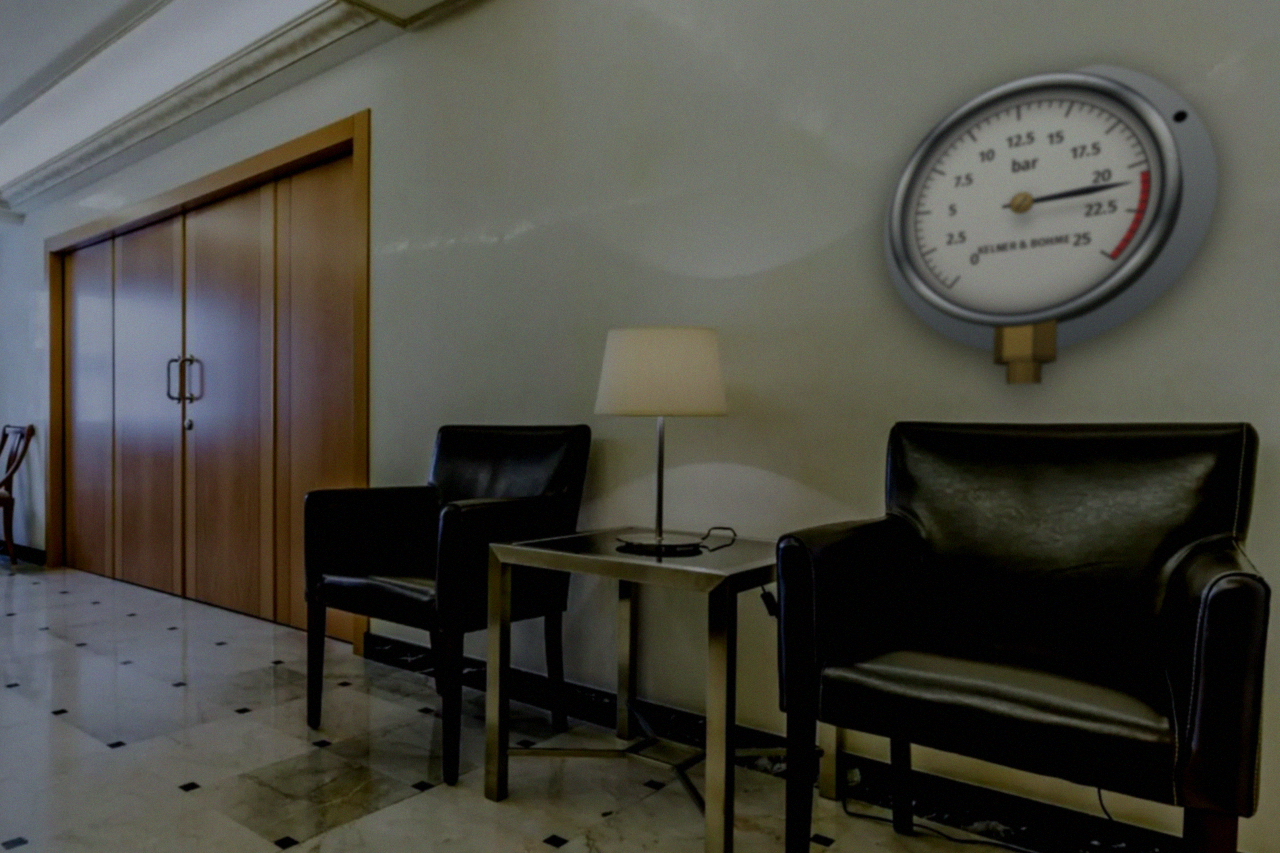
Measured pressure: 21 bar
